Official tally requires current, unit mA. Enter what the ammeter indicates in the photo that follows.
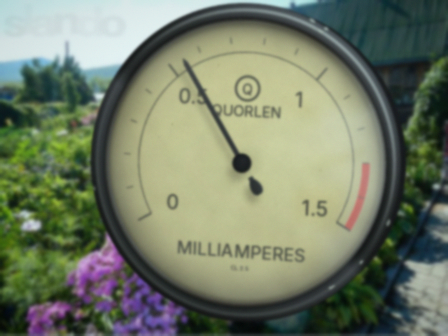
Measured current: 0.55 mA
